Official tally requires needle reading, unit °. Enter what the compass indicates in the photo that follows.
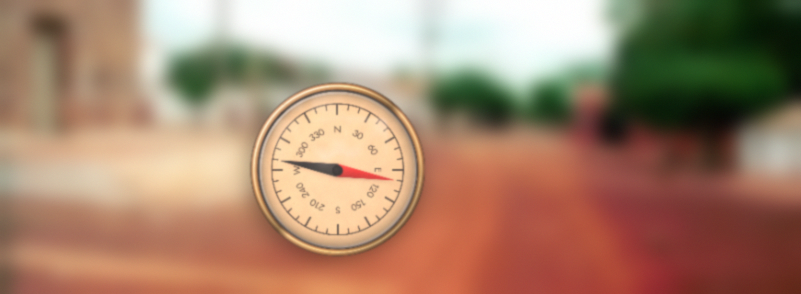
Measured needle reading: 100 °
